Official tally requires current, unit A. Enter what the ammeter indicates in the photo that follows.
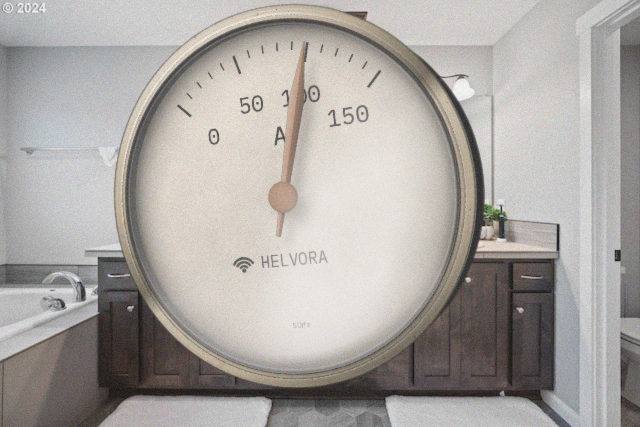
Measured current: 100 A
